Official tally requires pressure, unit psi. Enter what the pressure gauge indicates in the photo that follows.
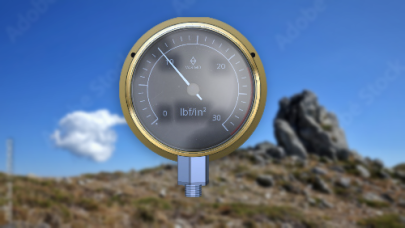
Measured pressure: 10 psi
